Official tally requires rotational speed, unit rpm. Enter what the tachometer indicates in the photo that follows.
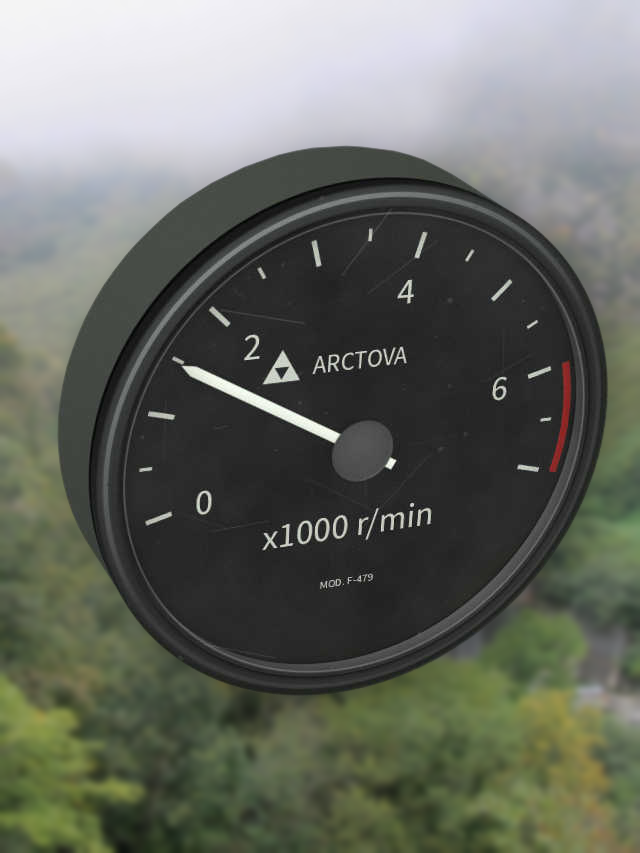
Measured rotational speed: 1500 rpm
